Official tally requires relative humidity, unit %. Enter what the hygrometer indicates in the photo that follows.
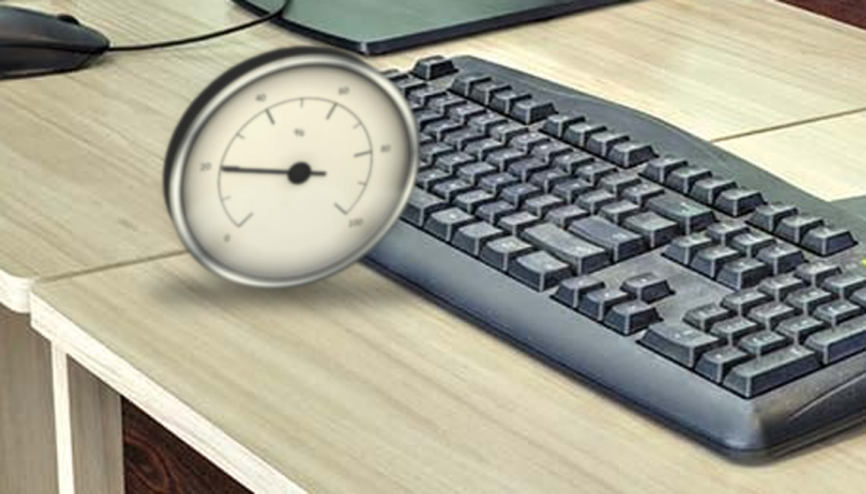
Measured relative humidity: 20 %
